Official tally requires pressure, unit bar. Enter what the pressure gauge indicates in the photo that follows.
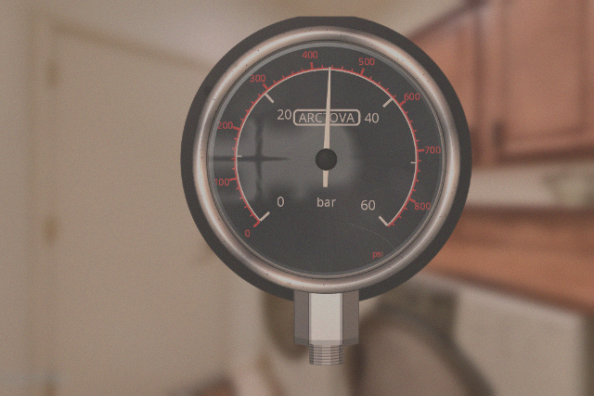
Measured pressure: 30 bar
